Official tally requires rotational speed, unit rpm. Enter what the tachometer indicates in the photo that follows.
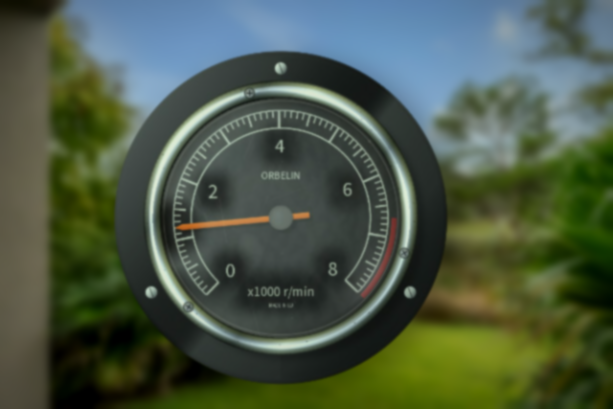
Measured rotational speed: 1200 rpm
